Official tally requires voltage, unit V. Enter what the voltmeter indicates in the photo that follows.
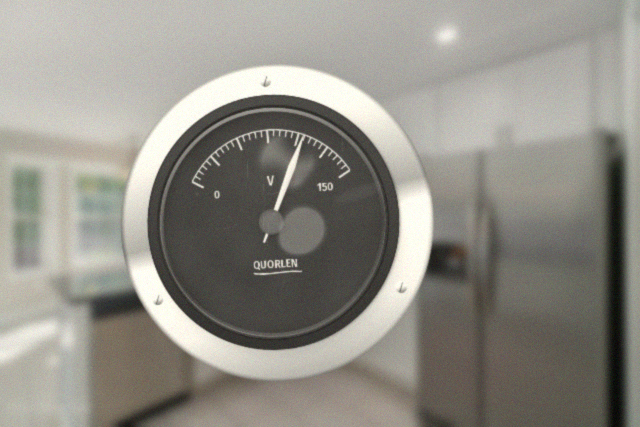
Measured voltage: 105 V
